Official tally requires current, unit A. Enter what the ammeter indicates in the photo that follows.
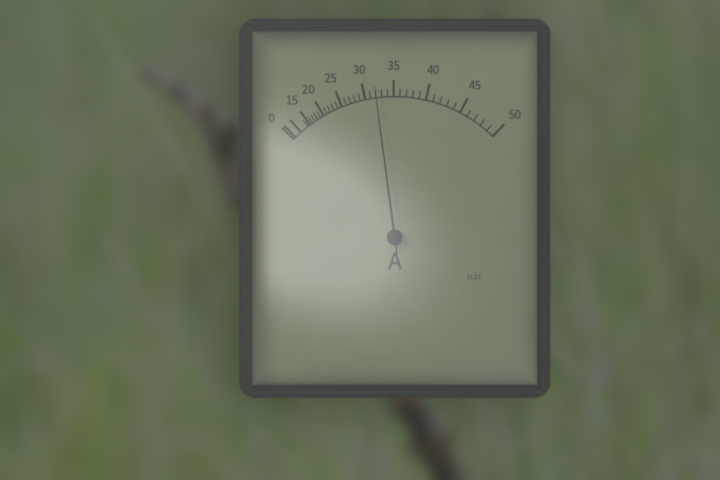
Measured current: 32 A
